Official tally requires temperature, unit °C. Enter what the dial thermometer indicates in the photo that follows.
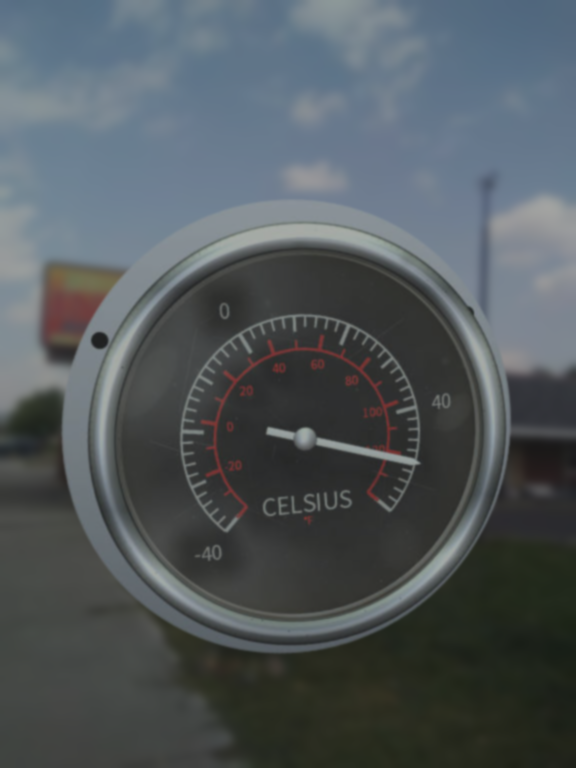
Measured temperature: 50 °C
